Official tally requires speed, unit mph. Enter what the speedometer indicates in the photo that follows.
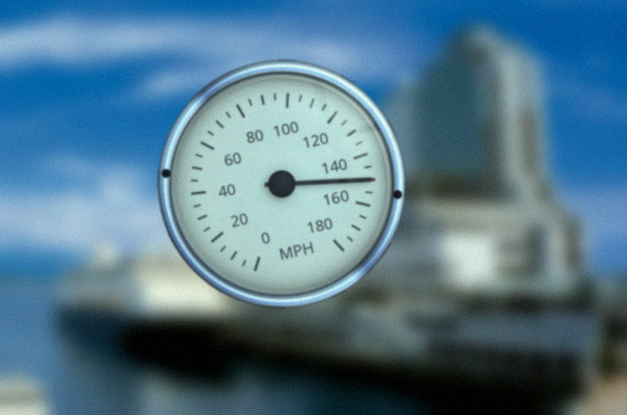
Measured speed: 150 mph
